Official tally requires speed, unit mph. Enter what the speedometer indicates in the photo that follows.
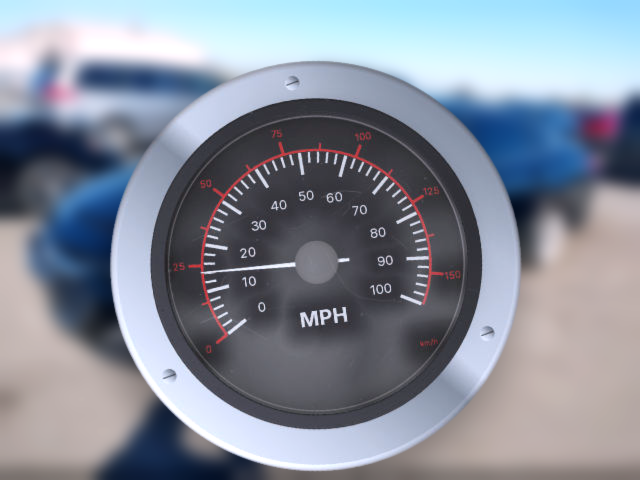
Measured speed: 14 mph
